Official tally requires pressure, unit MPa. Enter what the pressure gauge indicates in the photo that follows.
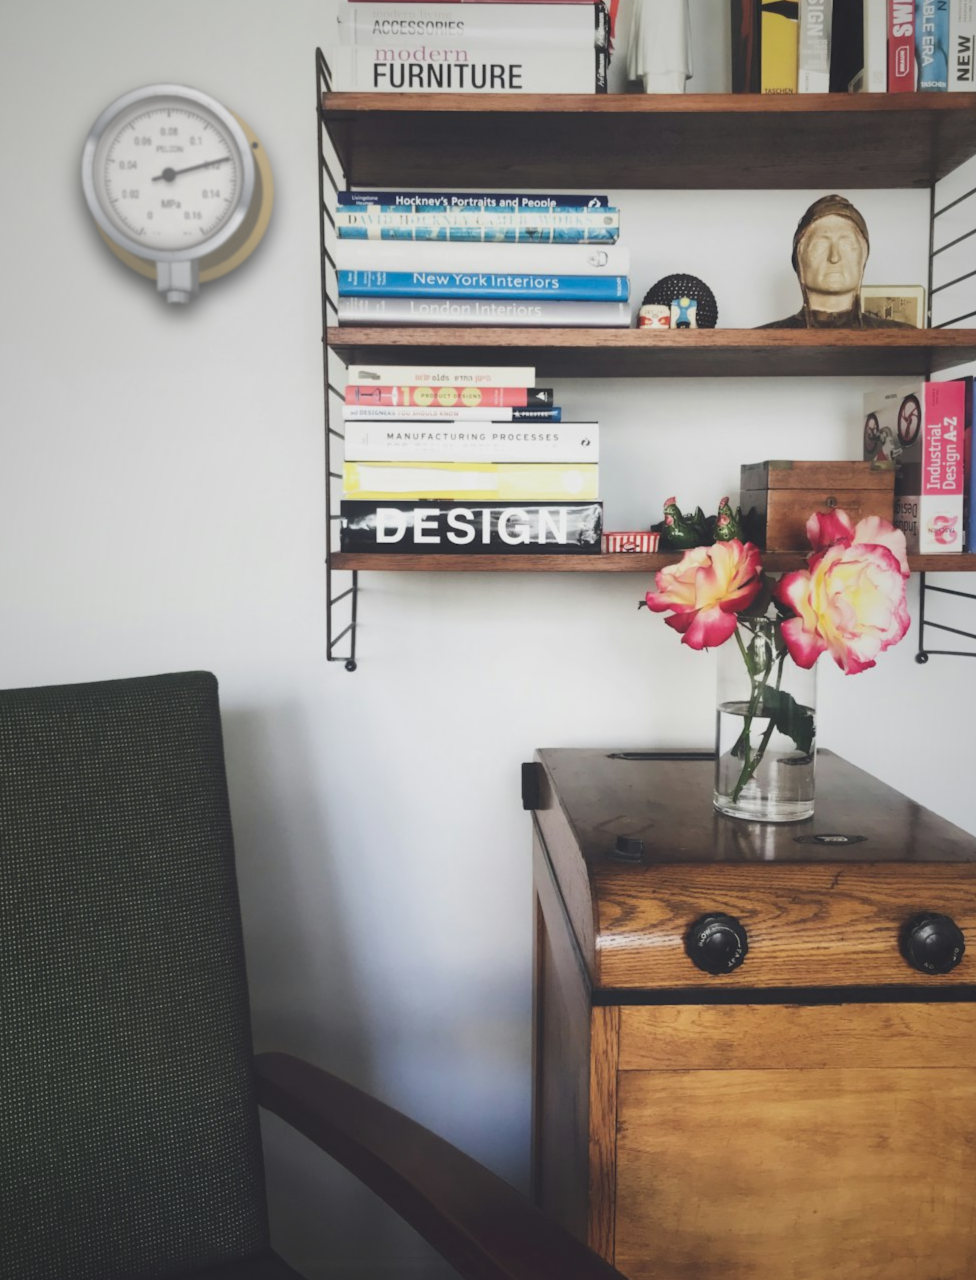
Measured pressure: 0.12 MPa
